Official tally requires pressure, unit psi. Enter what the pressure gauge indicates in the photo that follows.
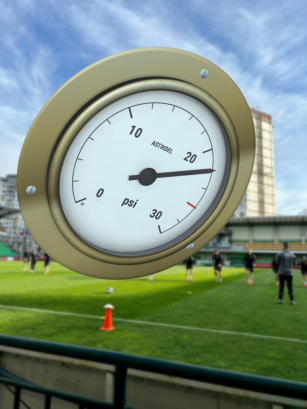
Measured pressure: 22 psi
